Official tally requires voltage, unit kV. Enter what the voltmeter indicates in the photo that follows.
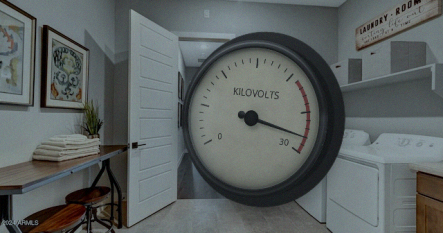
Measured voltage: 28 kV
